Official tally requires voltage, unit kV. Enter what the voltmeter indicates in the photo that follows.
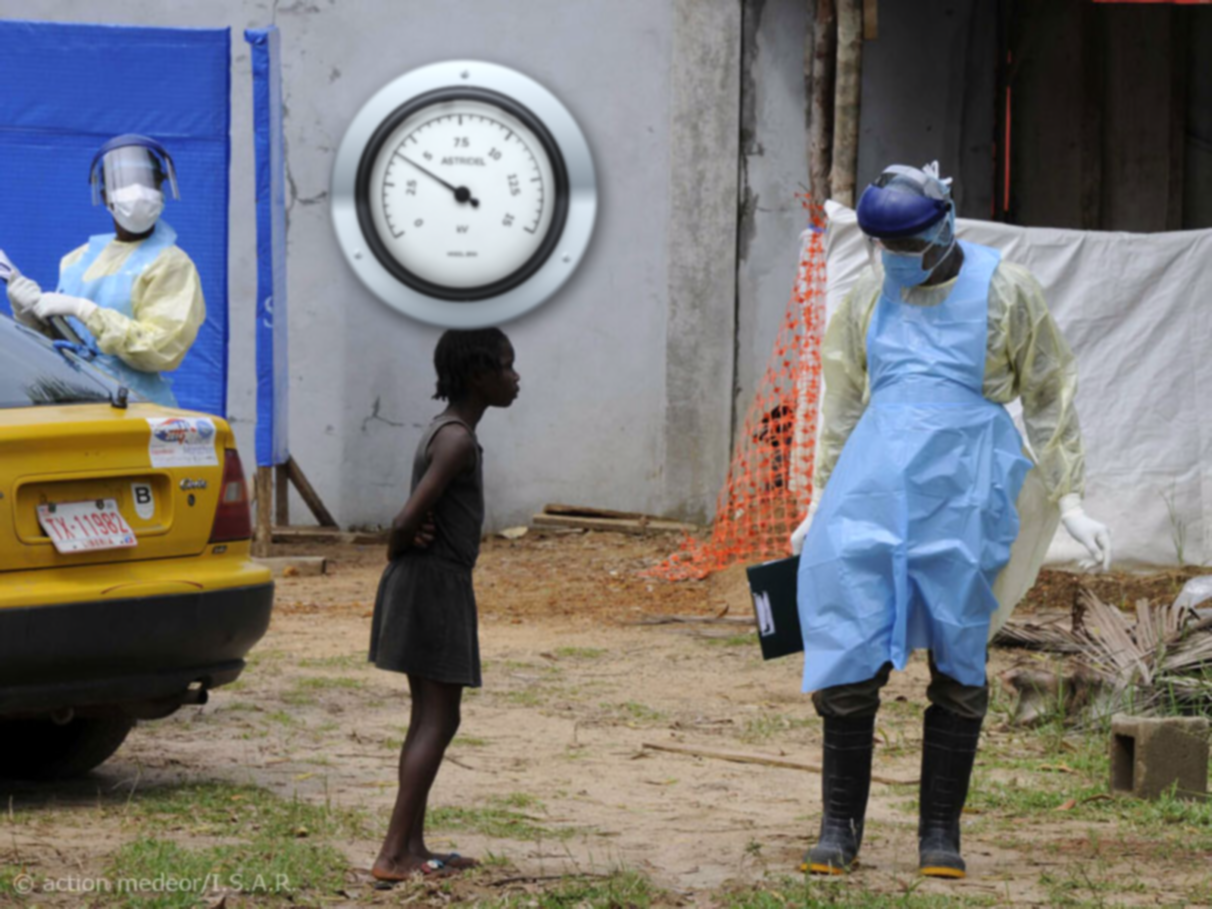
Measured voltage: 4 kV
